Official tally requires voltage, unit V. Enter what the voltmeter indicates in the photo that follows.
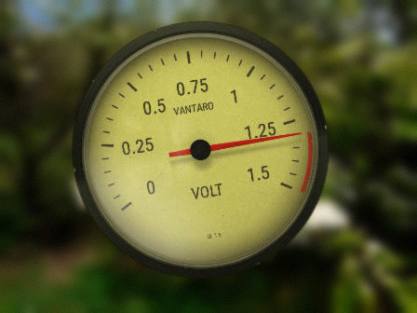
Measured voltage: 1.3 V
